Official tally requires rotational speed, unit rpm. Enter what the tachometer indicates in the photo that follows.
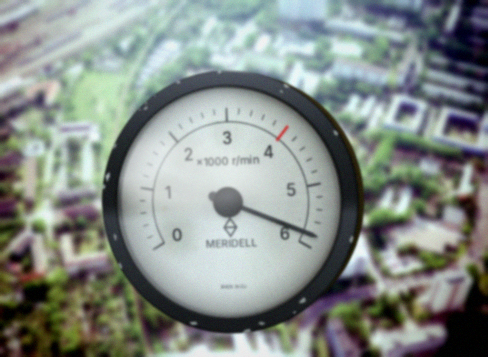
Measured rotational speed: 5800 rpm
